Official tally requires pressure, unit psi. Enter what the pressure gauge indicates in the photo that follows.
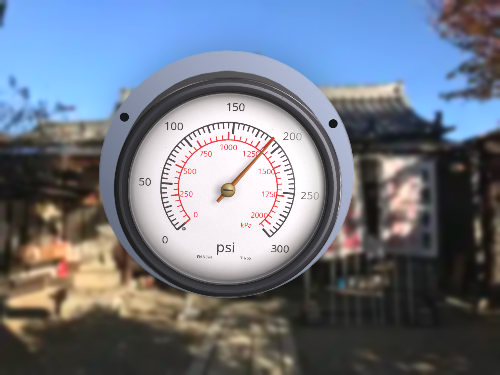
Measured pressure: 190 psi
